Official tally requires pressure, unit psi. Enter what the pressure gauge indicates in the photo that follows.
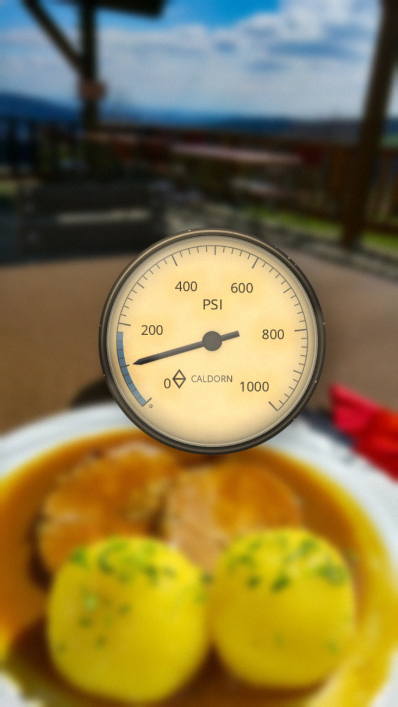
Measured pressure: 100 psi
